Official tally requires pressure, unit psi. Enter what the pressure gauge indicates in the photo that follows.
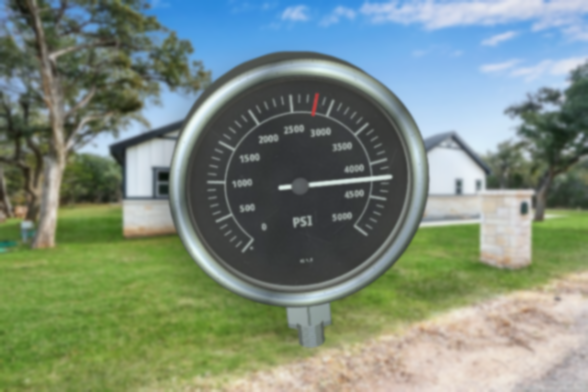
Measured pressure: 4200 psi
